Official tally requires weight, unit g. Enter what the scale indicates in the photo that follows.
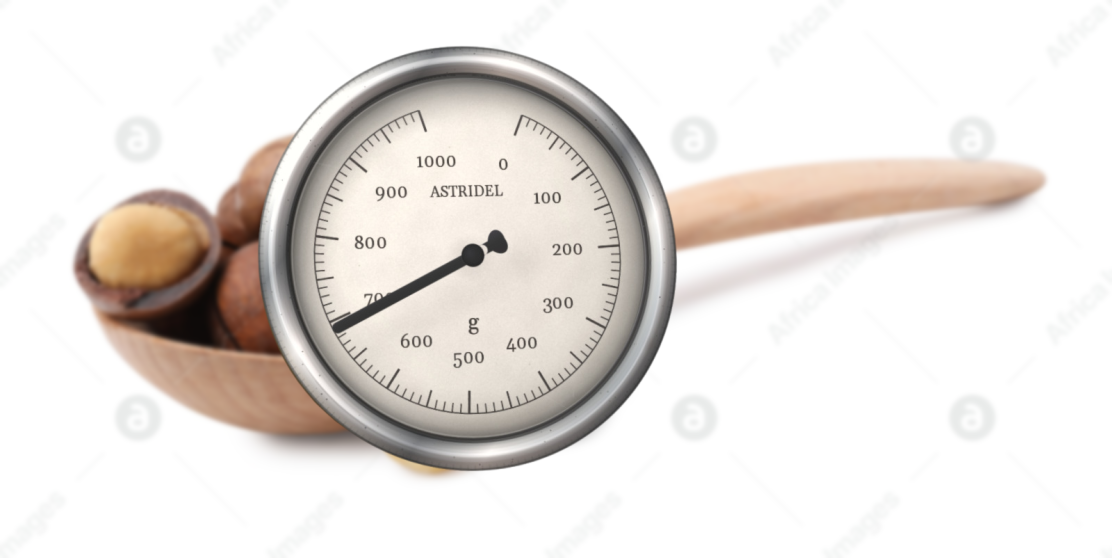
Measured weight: 690 g
